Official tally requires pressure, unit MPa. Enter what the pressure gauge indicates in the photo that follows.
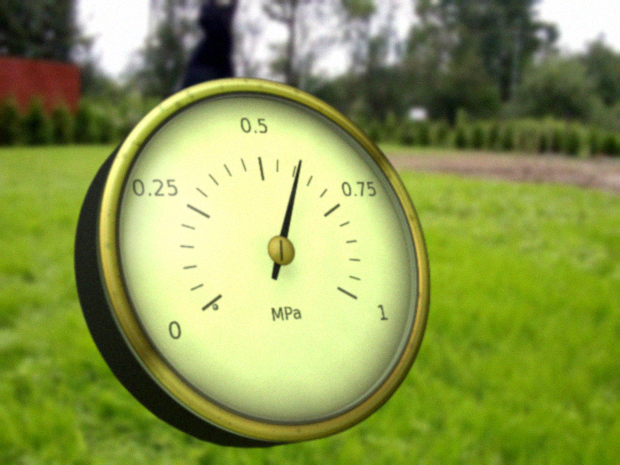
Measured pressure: 0.6 MPa
